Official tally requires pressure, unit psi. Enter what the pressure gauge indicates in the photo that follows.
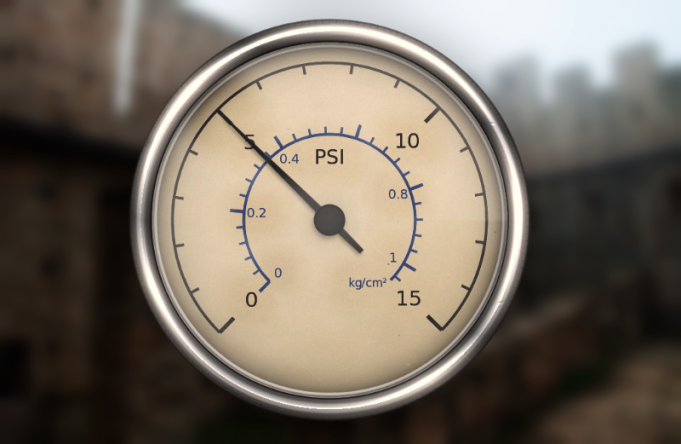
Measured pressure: 5 psi
